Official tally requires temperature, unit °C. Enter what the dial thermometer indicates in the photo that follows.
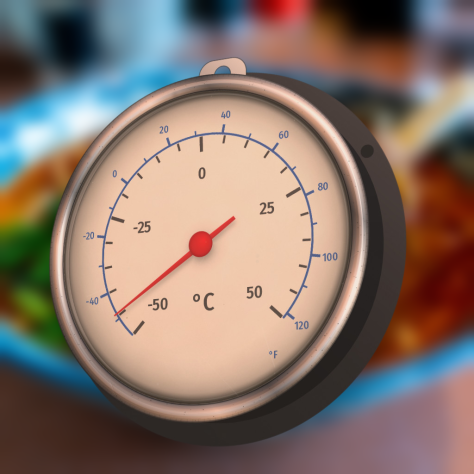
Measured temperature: -45 °C
